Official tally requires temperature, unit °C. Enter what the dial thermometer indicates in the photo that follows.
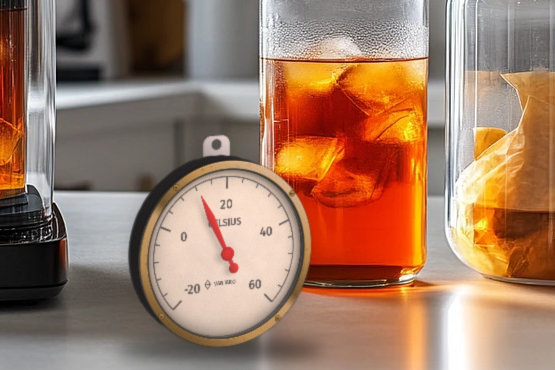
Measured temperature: 12 °C
